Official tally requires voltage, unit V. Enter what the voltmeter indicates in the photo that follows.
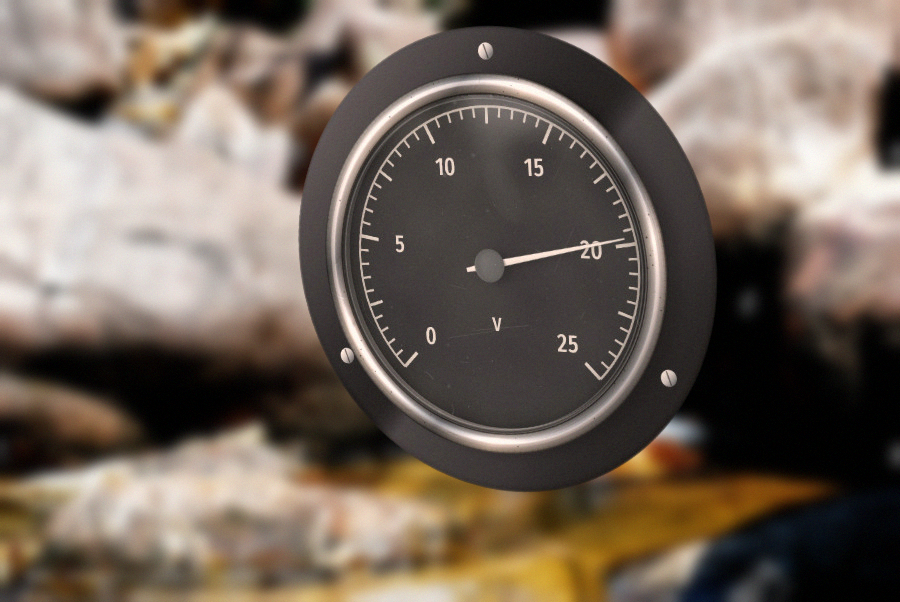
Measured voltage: 19.75 V
